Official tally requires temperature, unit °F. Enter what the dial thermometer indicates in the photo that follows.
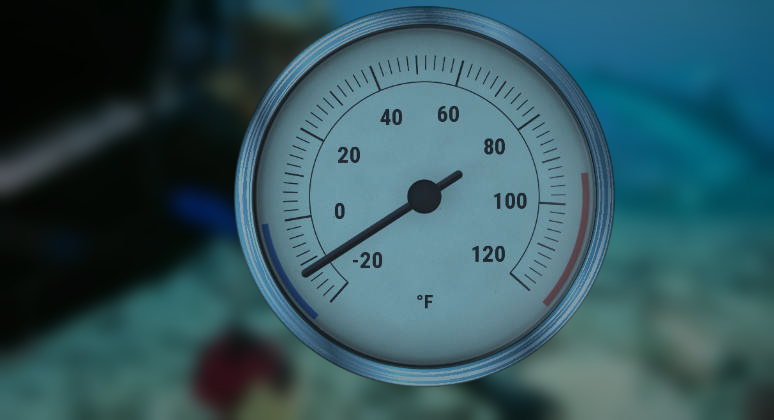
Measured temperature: -12 °F
